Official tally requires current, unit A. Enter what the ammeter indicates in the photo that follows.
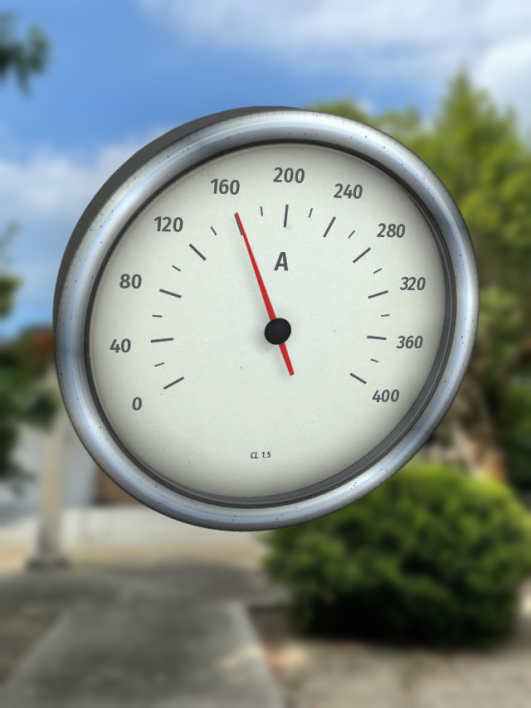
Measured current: 160 A
